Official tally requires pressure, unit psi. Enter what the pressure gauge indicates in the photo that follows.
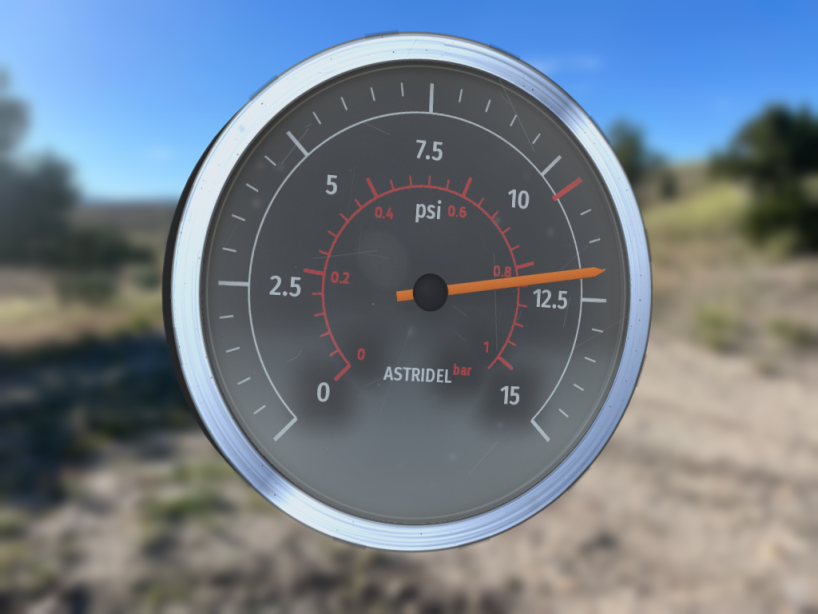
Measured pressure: 12 psi
